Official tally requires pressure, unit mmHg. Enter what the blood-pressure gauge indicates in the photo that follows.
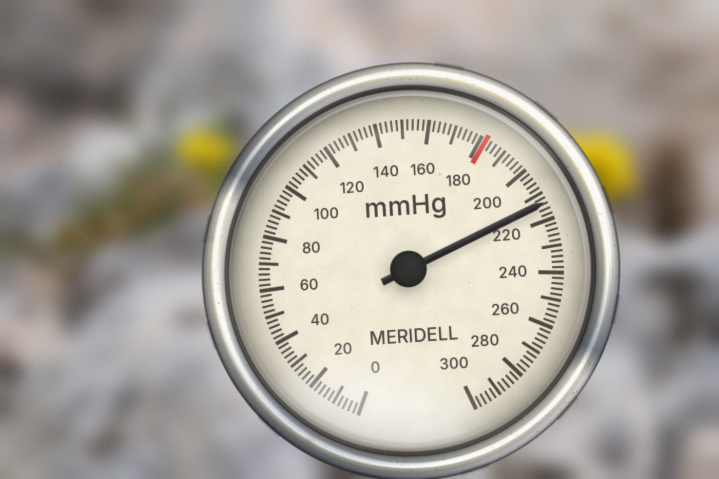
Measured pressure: 214 mmHg
